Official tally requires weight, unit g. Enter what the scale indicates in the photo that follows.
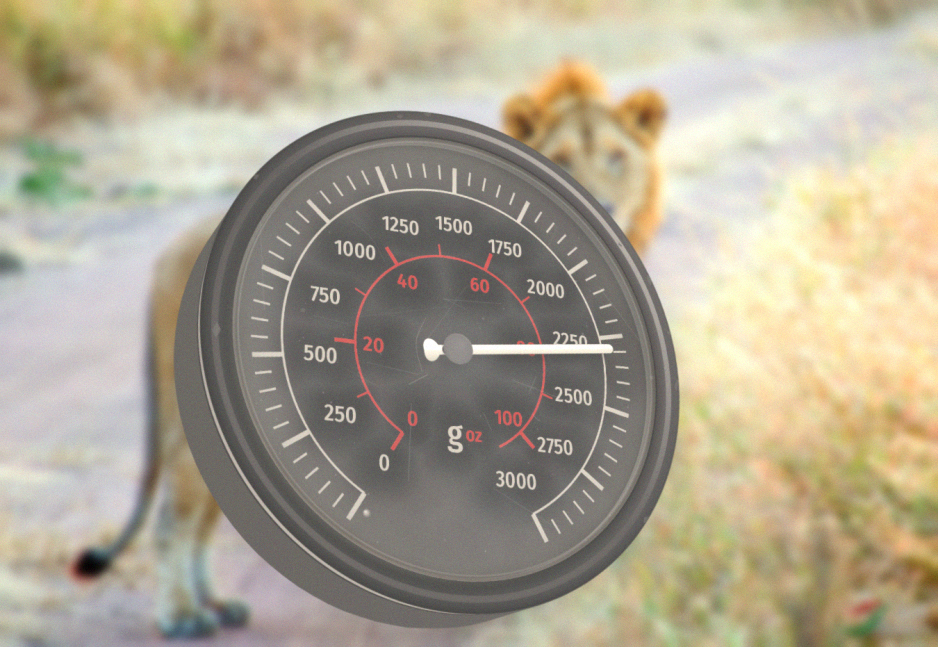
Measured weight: 2300 g
